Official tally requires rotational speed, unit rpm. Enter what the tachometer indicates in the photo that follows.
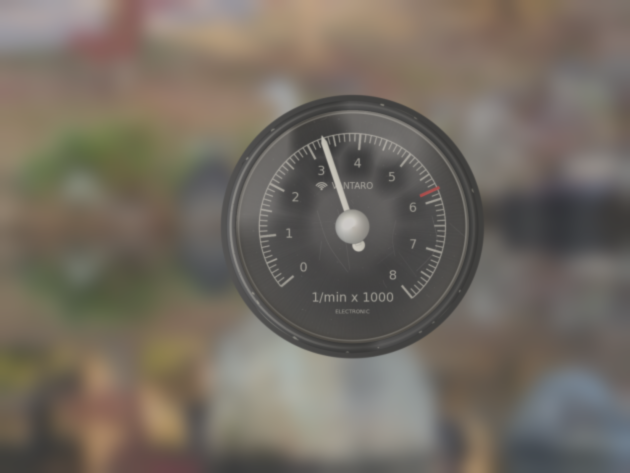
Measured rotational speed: 3300 rpm
